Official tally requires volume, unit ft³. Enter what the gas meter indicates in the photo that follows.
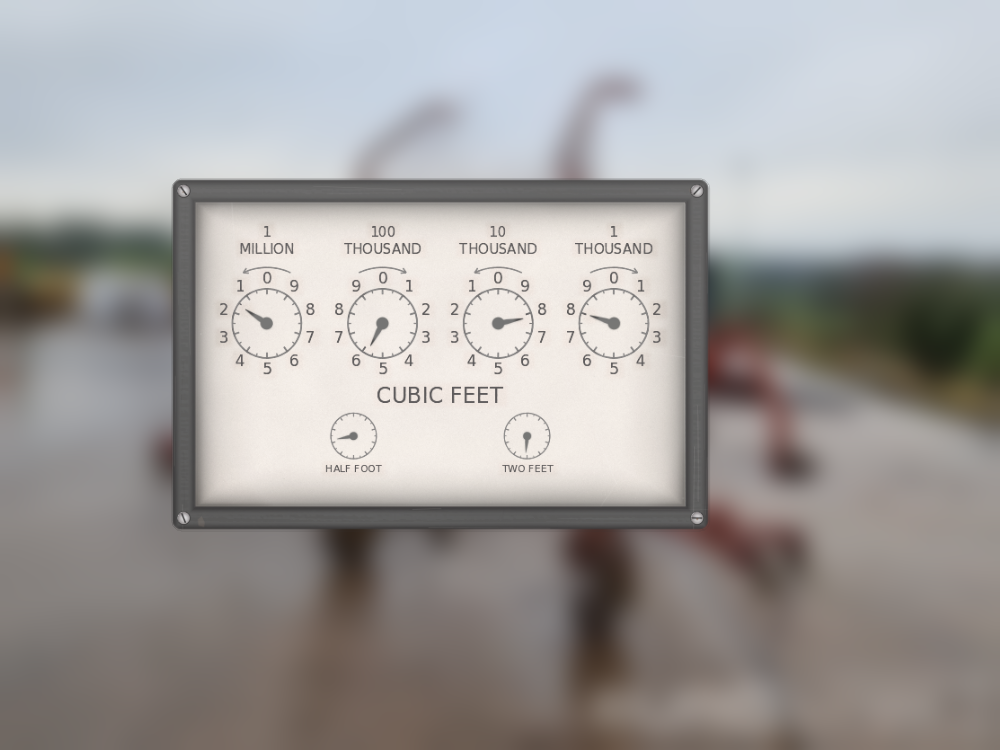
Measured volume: 157800 ft³
